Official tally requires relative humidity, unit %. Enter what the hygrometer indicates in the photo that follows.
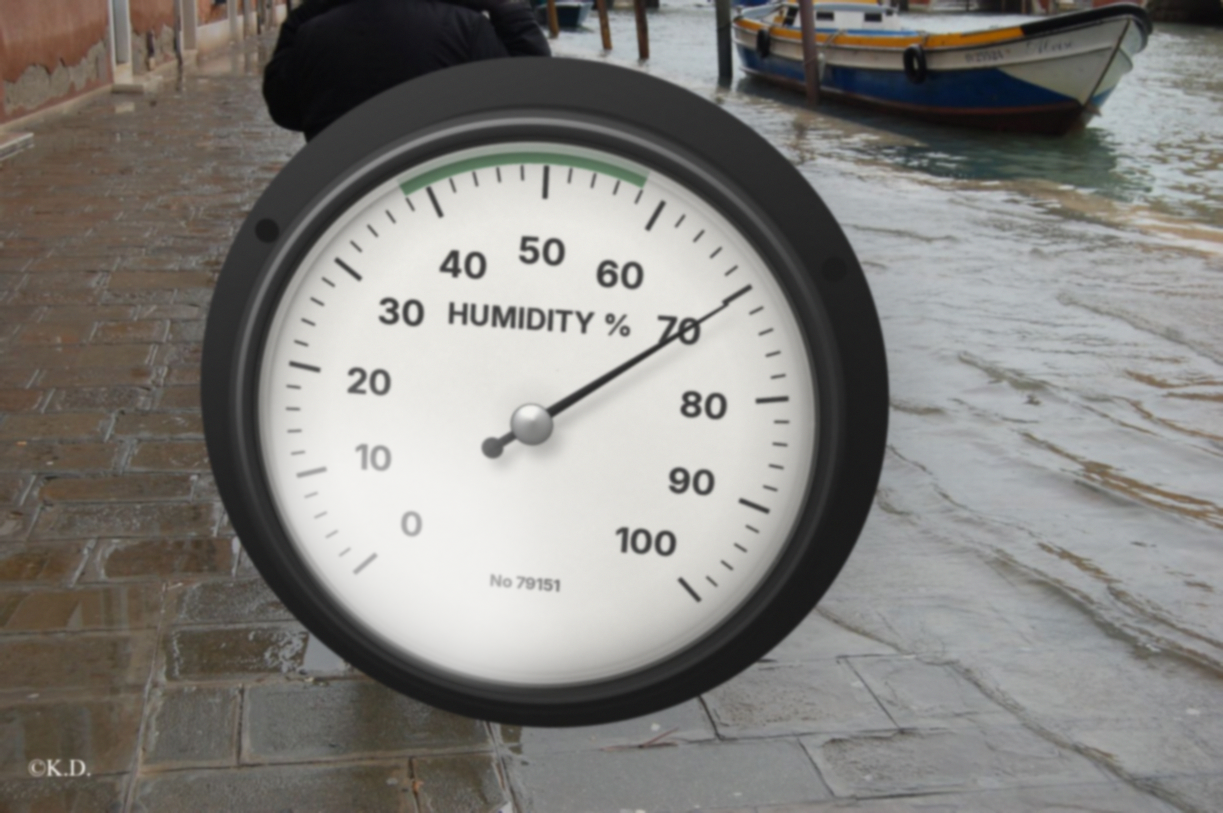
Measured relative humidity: 70 %
